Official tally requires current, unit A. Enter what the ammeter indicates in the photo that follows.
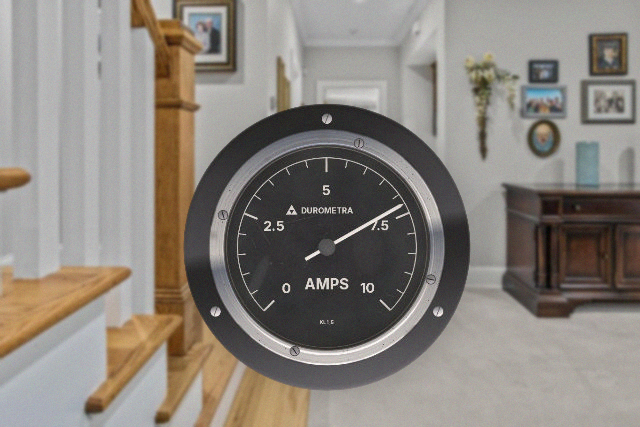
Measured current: 7.25 A
